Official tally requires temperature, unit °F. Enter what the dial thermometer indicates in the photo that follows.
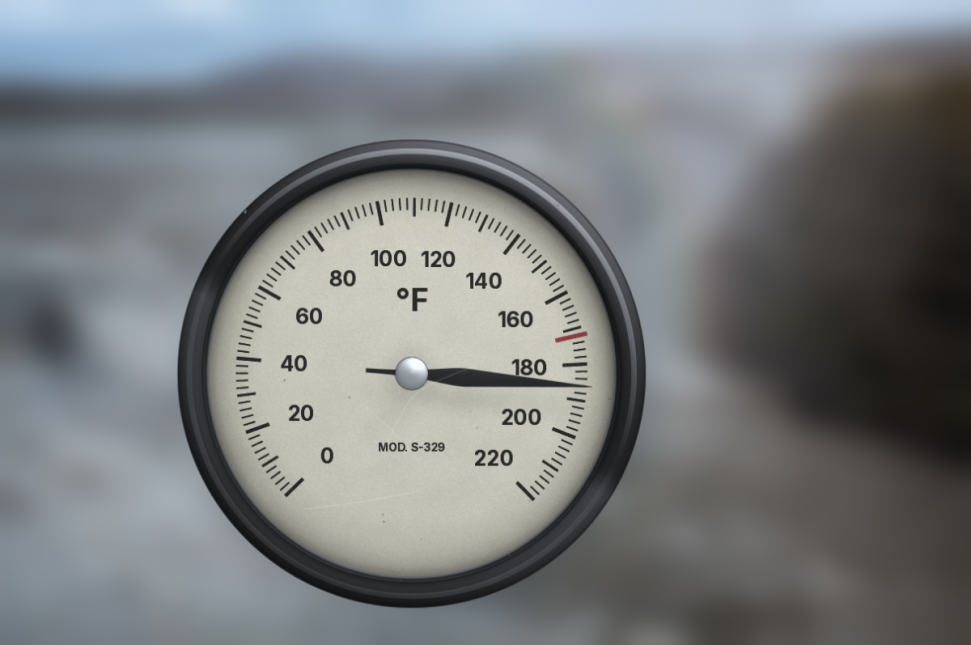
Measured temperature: 186 °F
